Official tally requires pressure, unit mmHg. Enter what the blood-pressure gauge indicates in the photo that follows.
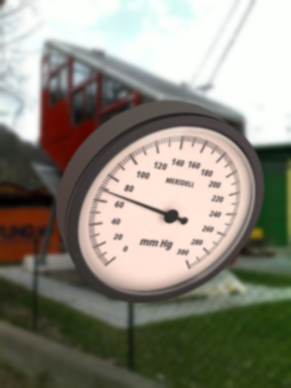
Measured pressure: 70 mmHg
